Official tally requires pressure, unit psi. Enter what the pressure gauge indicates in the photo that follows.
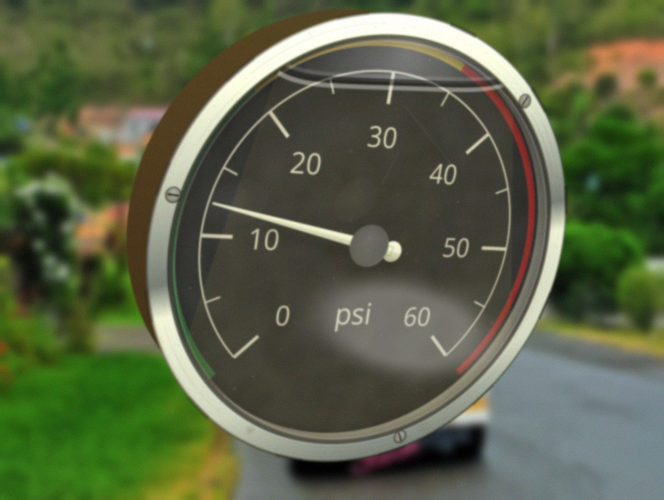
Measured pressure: 12.5 psi
